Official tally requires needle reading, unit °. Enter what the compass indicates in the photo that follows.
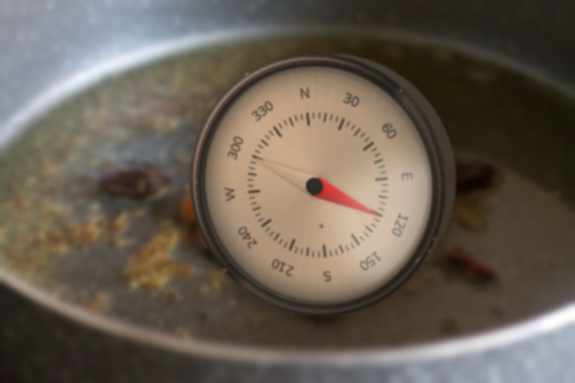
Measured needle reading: 120 °
